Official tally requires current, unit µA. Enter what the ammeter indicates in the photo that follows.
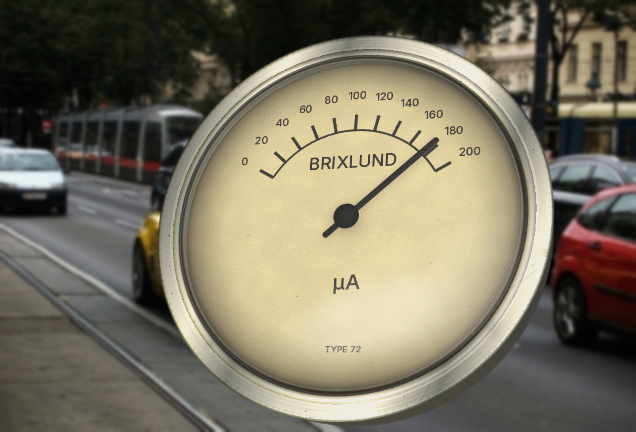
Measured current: 180 µA
